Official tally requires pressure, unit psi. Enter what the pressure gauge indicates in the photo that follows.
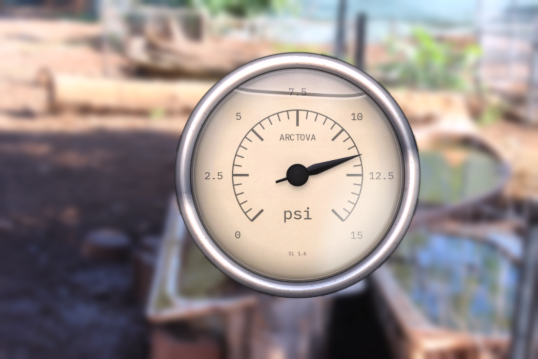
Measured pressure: 11.5 psi
